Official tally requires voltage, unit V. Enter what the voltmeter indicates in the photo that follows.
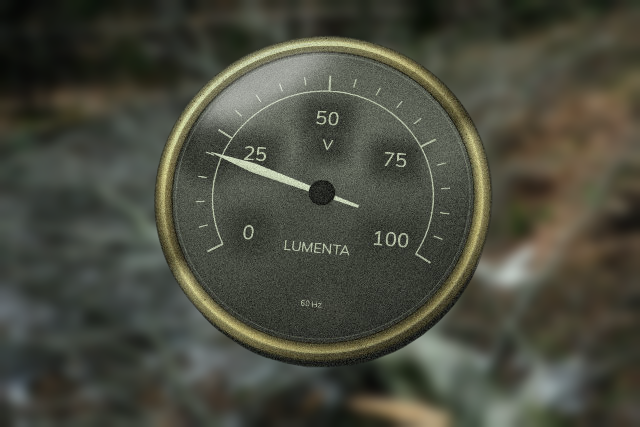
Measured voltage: 20 V
